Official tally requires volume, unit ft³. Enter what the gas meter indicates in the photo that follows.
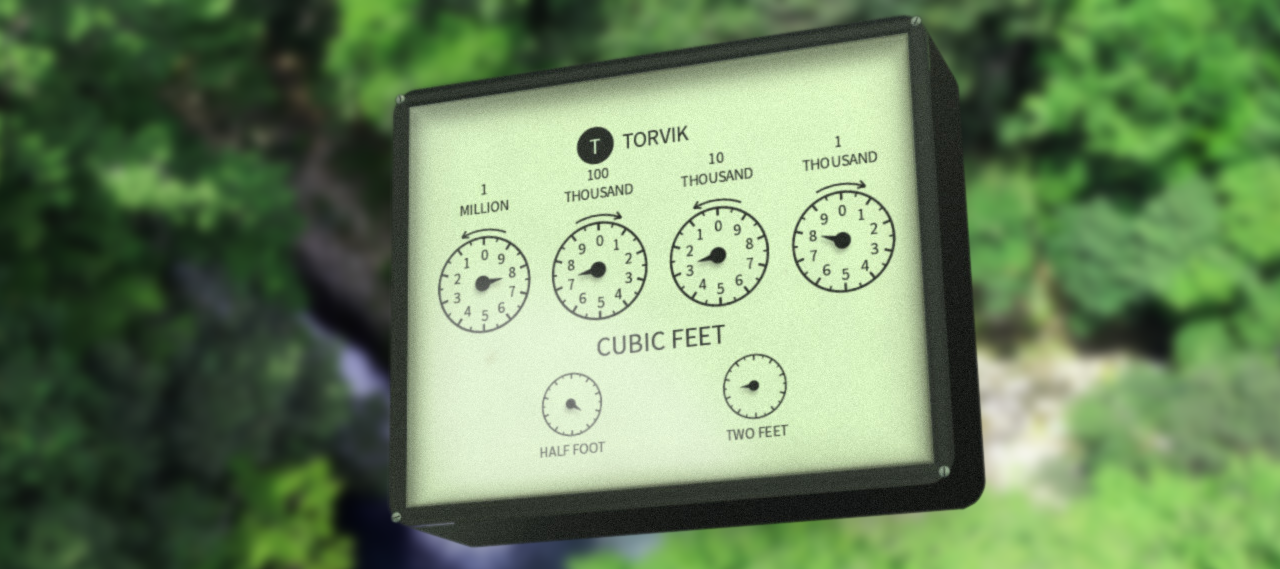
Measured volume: 772800 ft³
